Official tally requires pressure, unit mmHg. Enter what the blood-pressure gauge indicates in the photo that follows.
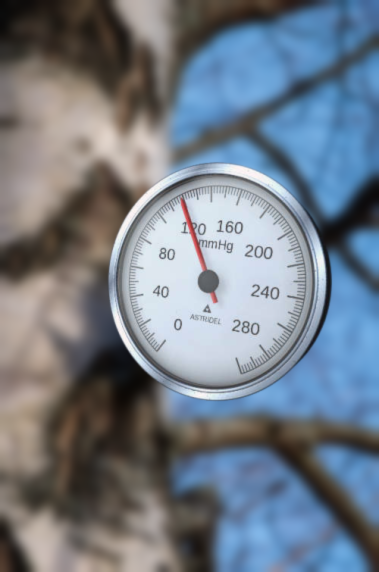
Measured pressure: 120 mmHg
